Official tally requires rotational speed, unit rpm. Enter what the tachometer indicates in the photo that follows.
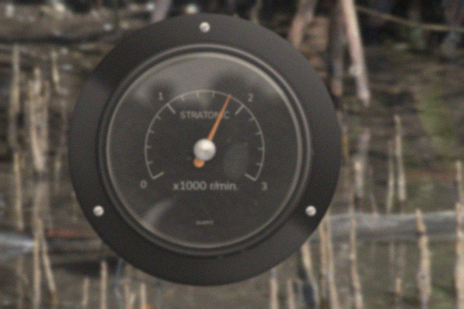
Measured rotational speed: 1800 rpm
